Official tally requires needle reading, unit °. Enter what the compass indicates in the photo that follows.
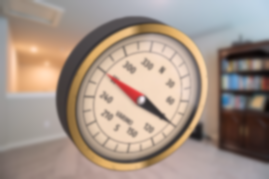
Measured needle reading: 270 °
